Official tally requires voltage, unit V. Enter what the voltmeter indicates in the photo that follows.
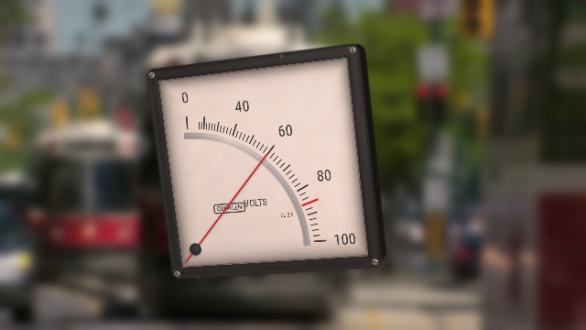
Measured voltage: 60 V
